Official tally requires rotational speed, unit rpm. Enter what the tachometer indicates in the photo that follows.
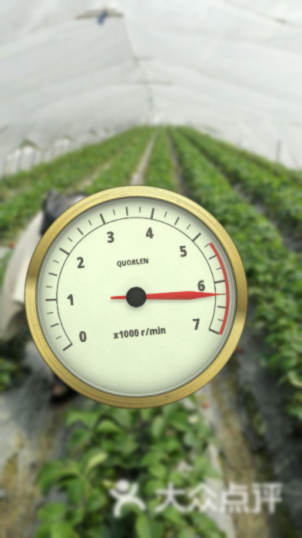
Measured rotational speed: 6250 rpm
